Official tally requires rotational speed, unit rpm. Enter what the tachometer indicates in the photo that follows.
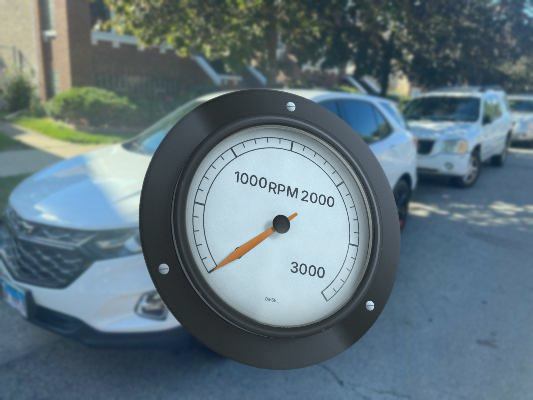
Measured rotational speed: 0 rpm
